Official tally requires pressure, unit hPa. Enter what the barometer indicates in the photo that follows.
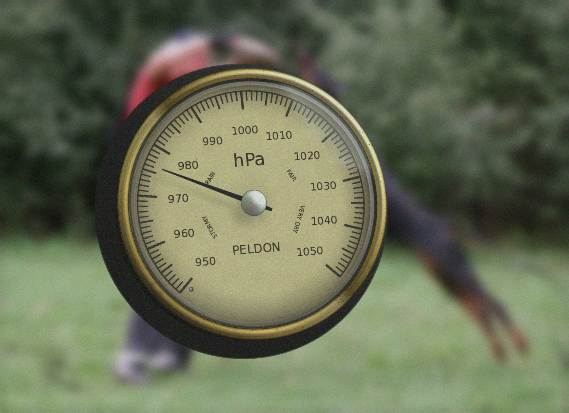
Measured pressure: 976 hPa
